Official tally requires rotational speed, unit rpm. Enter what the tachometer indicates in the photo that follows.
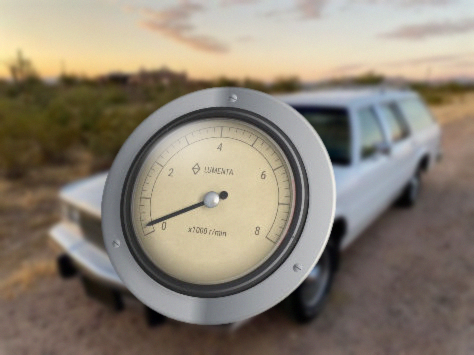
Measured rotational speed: 200 rpm
